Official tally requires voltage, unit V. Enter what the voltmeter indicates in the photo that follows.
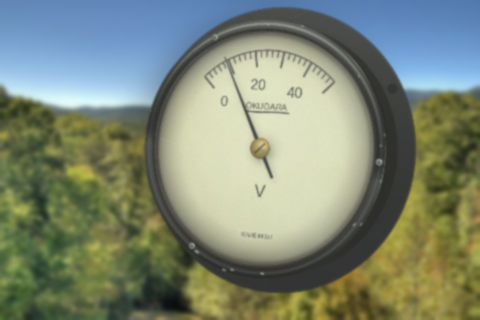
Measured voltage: 10 V
